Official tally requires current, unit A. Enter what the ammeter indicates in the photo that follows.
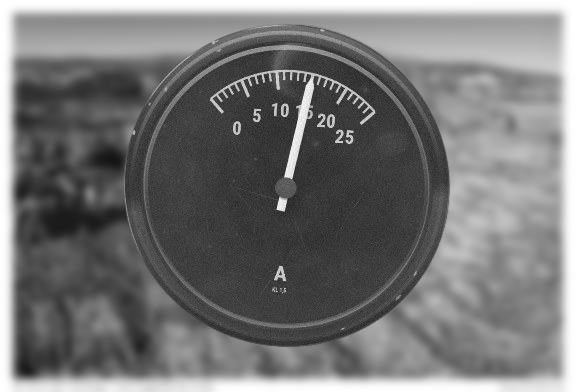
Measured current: 15 A
